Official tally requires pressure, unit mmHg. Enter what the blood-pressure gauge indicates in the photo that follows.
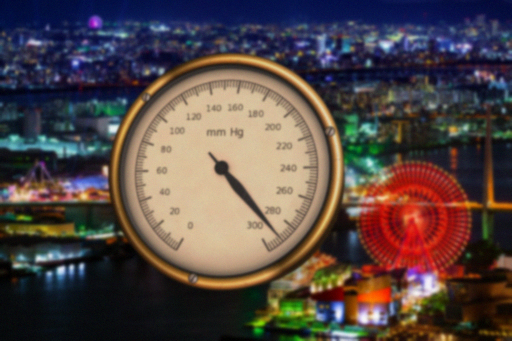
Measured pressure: 290 mmHg
